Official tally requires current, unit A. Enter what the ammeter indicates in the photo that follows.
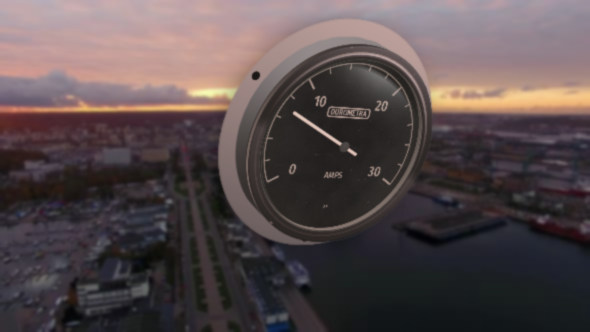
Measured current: 7 A
